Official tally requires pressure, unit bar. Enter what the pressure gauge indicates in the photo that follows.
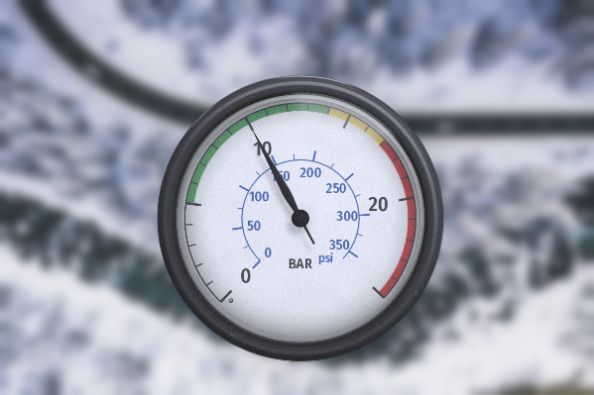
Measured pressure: 10 bar
